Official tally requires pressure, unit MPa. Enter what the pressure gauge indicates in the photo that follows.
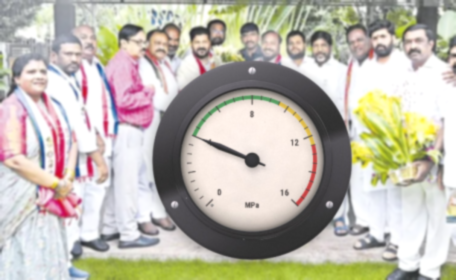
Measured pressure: 4 MPa
